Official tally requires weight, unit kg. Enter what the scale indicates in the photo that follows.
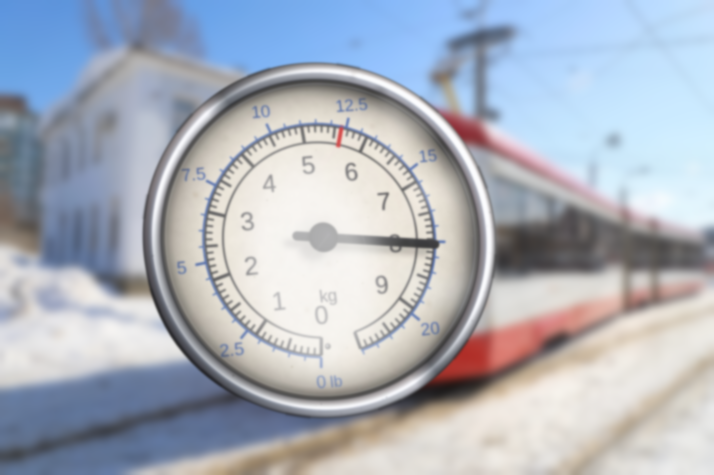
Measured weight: 8 kg
